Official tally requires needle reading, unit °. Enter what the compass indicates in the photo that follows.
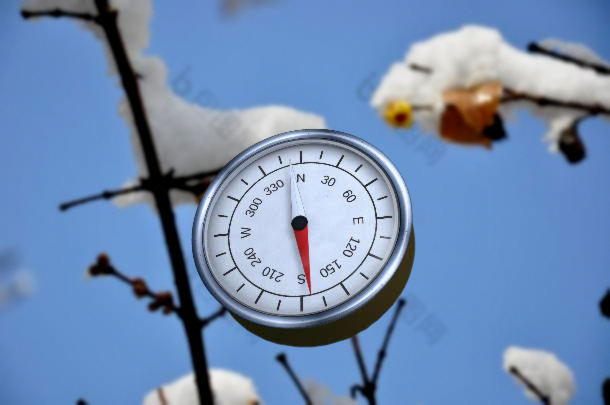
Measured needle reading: 172.5 °
